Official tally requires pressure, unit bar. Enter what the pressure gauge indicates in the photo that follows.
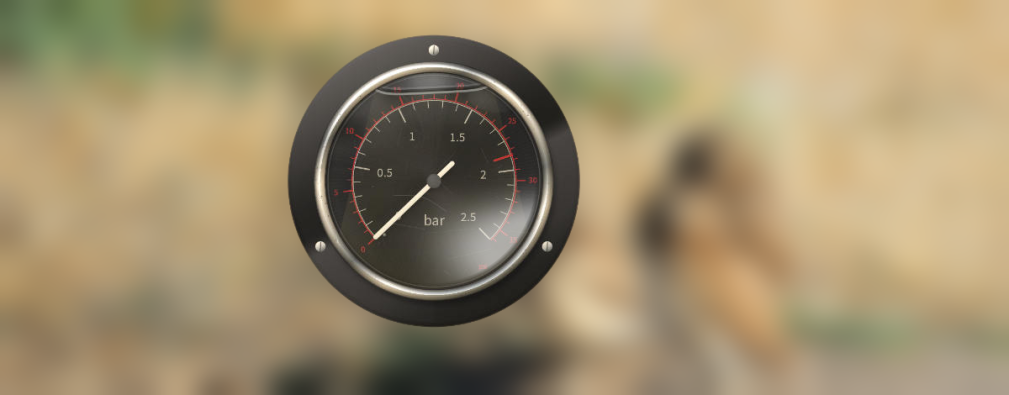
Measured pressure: 0 bar
